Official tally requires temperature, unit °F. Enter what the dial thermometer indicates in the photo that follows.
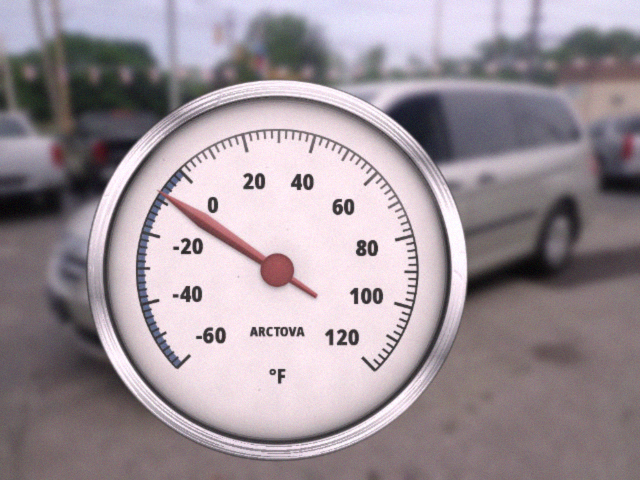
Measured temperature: -8 °F
